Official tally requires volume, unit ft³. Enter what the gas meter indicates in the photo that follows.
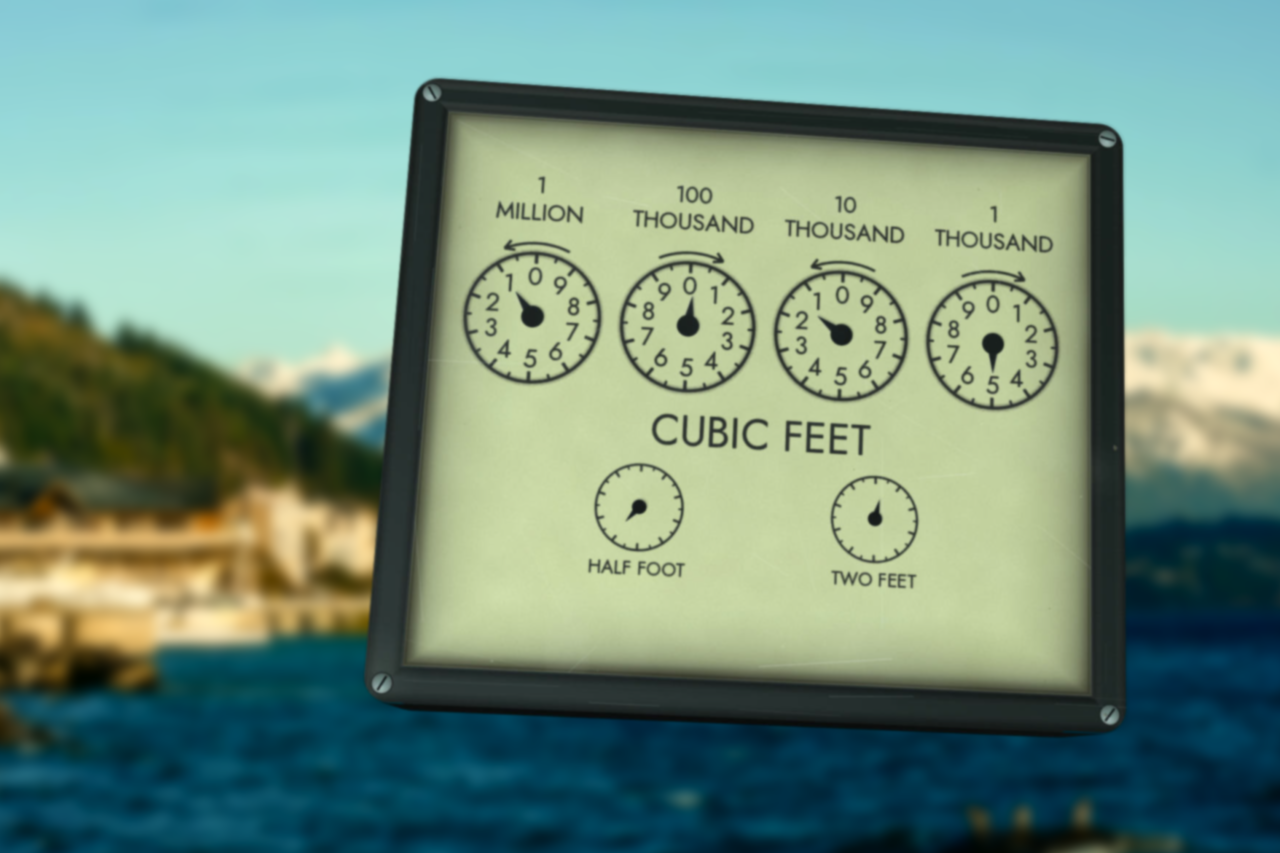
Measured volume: 101500 ft³
